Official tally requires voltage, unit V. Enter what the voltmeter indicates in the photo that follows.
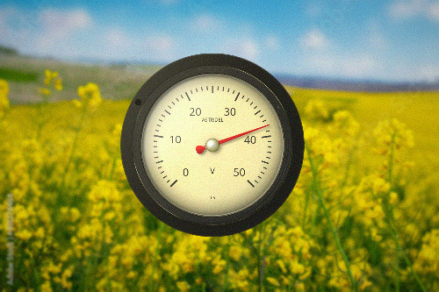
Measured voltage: 38 V
